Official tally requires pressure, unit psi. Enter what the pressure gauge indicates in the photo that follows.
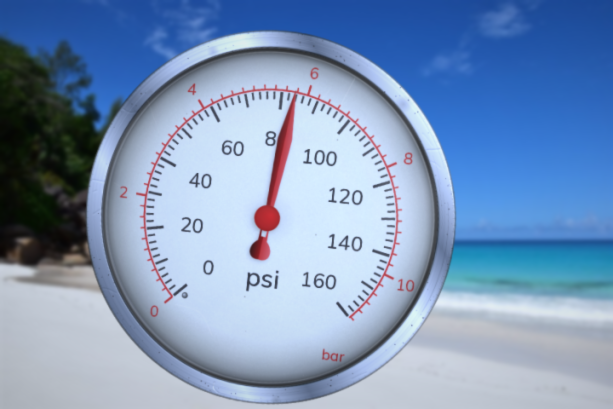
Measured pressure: 84 psi
